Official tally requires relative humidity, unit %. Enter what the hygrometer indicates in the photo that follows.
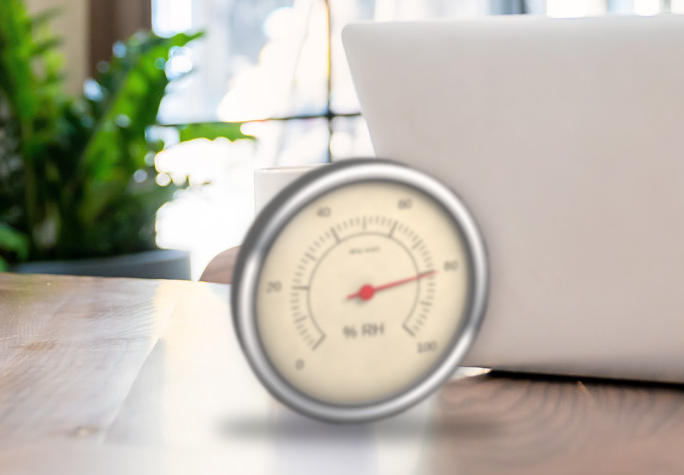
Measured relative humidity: 80 %
